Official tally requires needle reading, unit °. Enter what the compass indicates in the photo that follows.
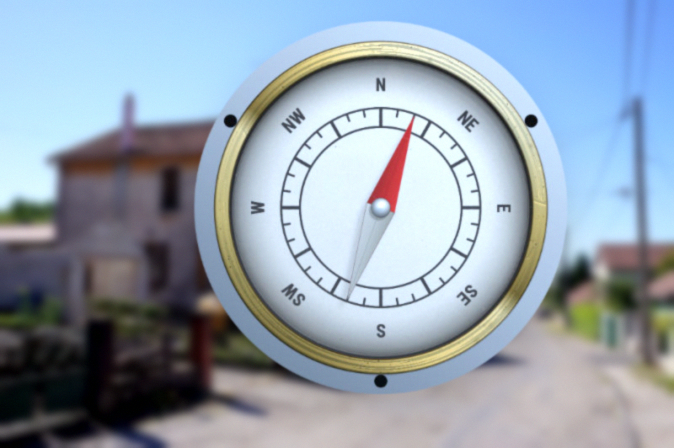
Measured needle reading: 20 °
